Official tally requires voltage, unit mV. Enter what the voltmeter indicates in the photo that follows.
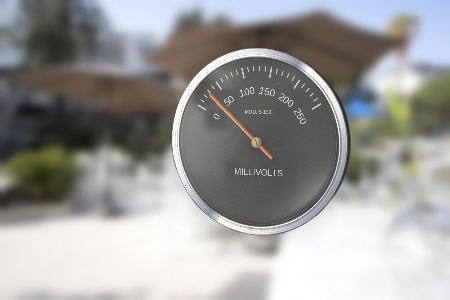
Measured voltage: 30 mV
